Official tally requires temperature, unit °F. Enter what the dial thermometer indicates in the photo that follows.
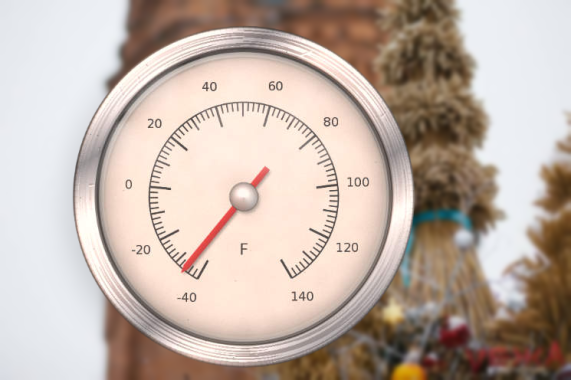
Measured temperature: -34 °F
